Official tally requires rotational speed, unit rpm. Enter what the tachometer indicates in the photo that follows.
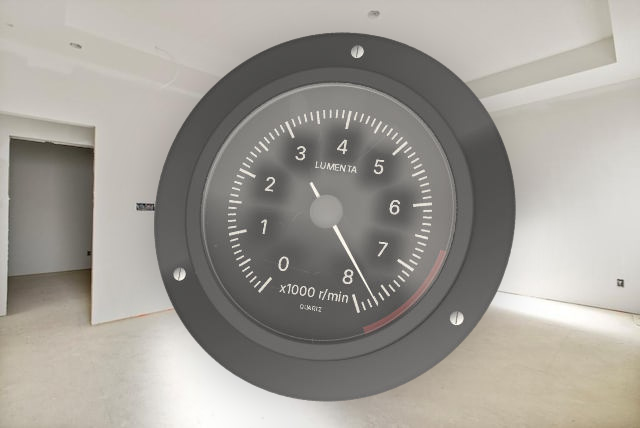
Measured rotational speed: 7700 rpm
